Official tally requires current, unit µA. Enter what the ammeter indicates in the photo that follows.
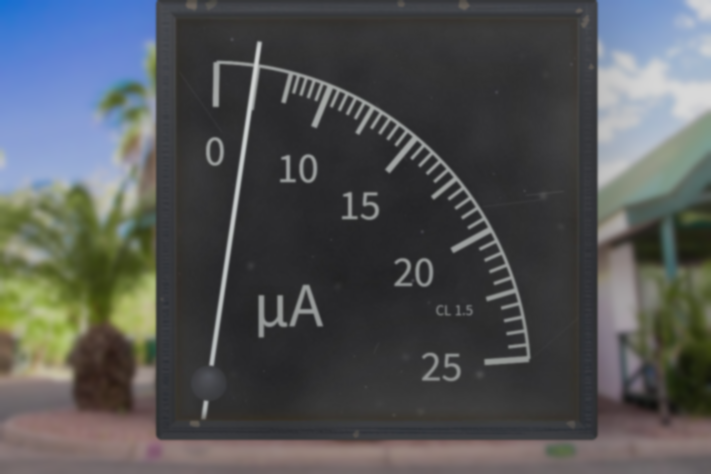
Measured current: 5 µA
